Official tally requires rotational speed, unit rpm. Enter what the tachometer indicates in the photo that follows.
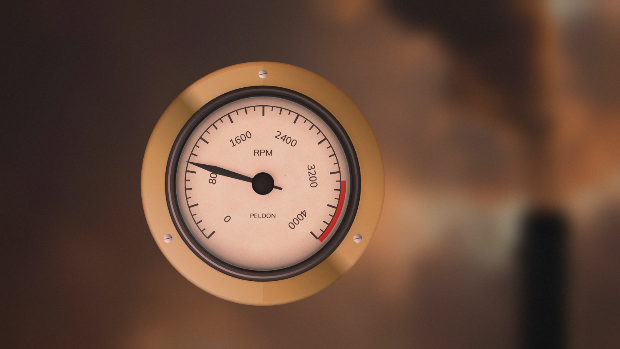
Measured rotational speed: 900 rpm
